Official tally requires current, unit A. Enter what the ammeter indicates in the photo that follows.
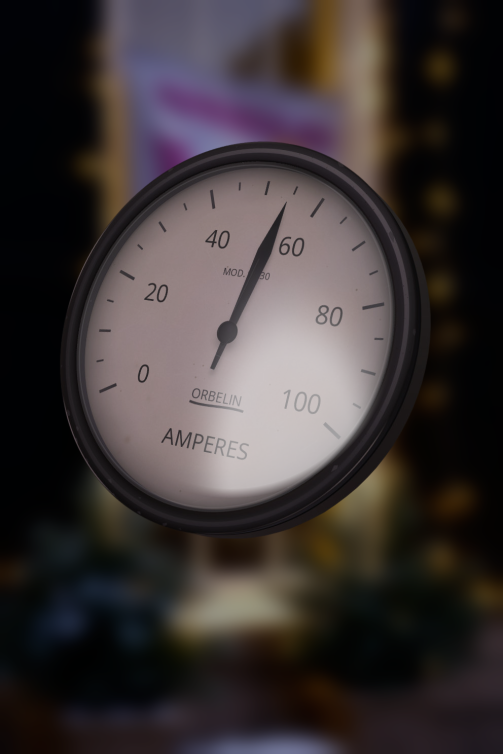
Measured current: 55 A
